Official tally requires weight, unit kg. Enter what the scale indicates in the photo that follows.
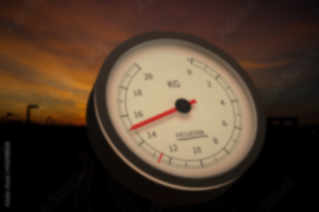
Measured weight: 15 kg
